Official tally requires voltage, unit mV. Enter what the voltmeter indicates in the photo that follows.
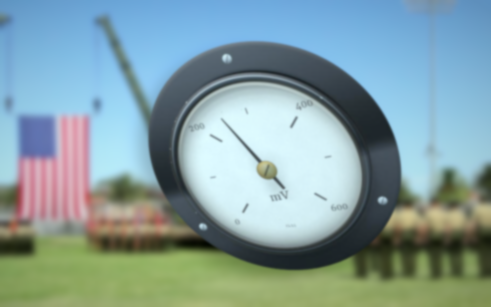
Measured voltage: 250 mV
